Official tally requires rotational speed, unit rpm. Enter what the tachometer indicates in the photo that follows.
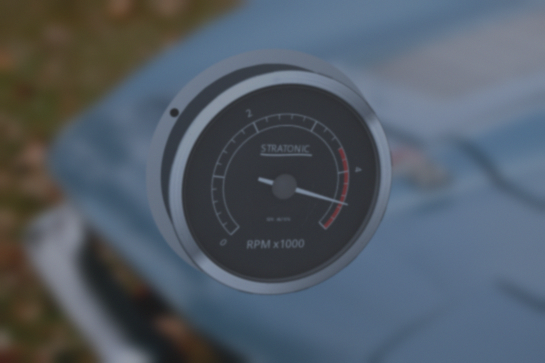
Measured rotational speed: 4500 rpm
